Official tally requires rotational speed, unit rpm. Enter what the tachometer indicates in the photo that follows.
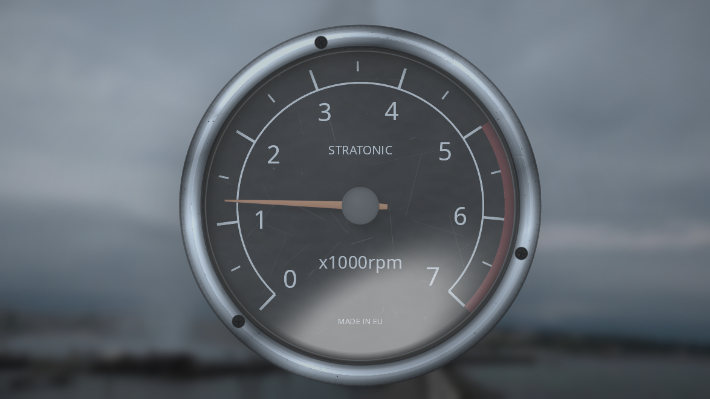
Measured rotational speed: 1250 rpm
